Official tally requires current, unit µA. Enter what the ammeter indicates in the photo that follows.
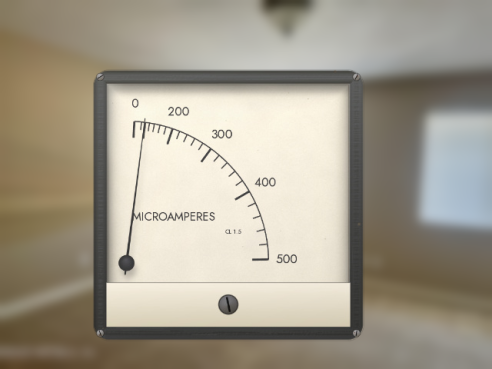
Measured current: 100 µA
